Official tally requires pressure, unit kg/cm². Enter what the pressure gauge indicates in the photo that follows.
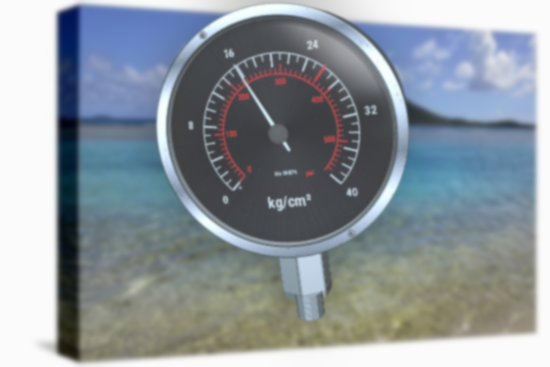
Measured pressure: 16 kg/cm²
